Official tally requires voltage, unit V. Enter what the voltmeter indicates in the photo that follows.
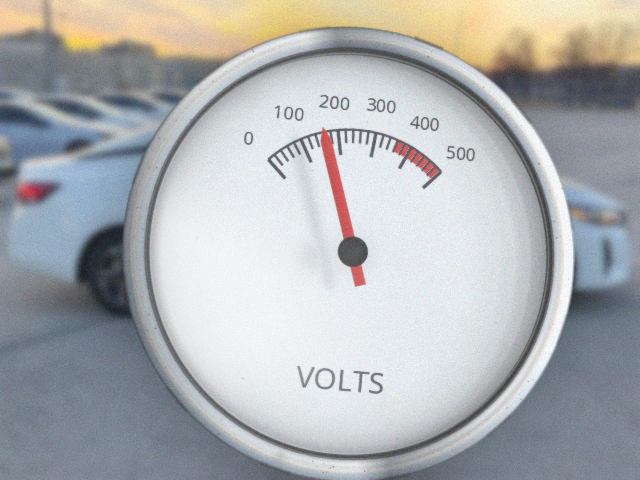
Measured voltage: 160 V
